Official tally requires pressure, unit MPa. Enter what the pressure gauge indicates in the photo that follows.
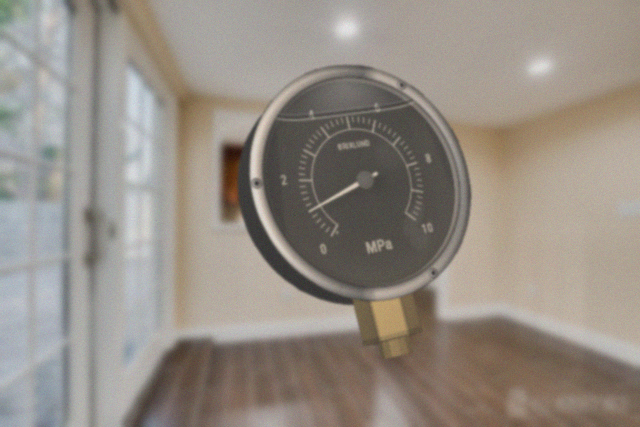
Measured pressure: 1 MPa
